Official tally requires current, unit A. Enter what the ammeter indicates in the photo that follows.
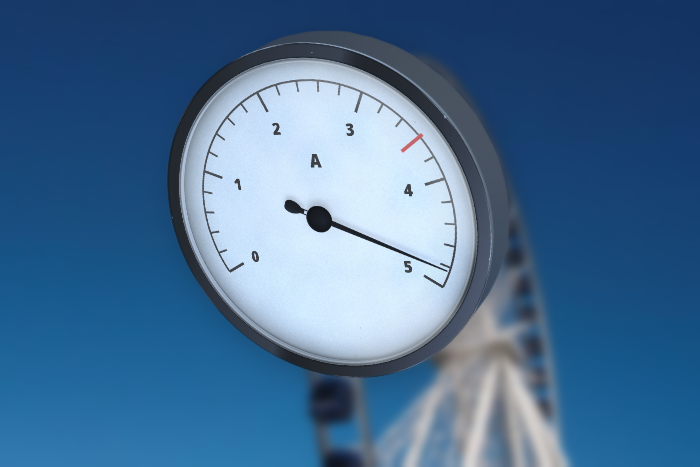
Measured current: 4.8 A
